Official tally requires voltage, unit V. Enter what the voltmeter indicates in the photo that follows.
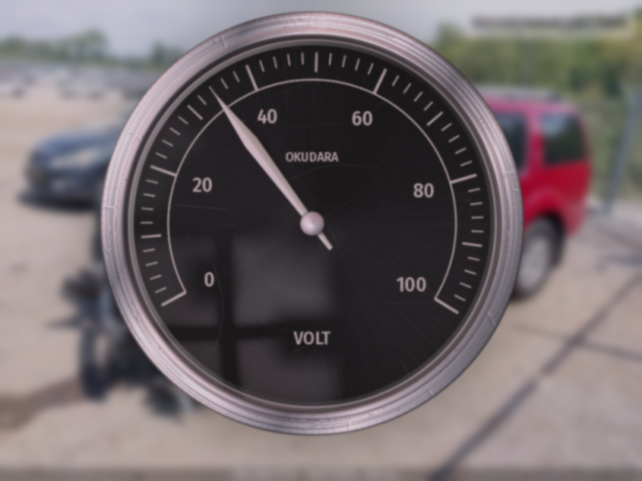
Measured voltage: 34 V
